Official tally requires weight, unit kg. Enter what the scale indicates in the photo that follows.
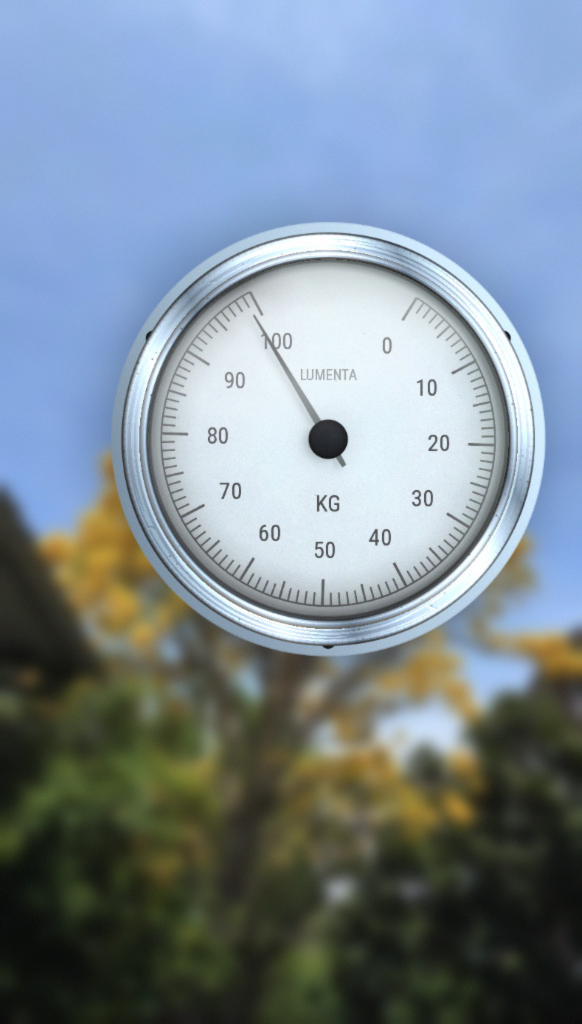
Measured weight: 99 kg
